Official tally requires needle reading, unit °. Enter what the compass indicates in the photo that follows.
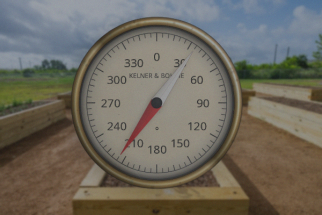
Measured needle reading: 215 °
